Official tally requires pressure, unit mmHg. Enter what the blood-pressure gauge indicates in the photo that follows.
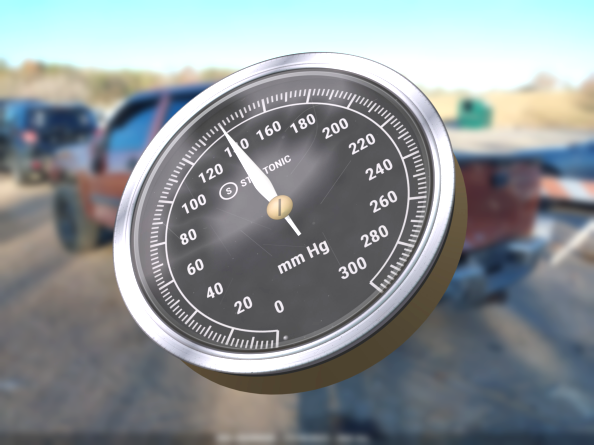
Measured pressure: 140 mmHg
